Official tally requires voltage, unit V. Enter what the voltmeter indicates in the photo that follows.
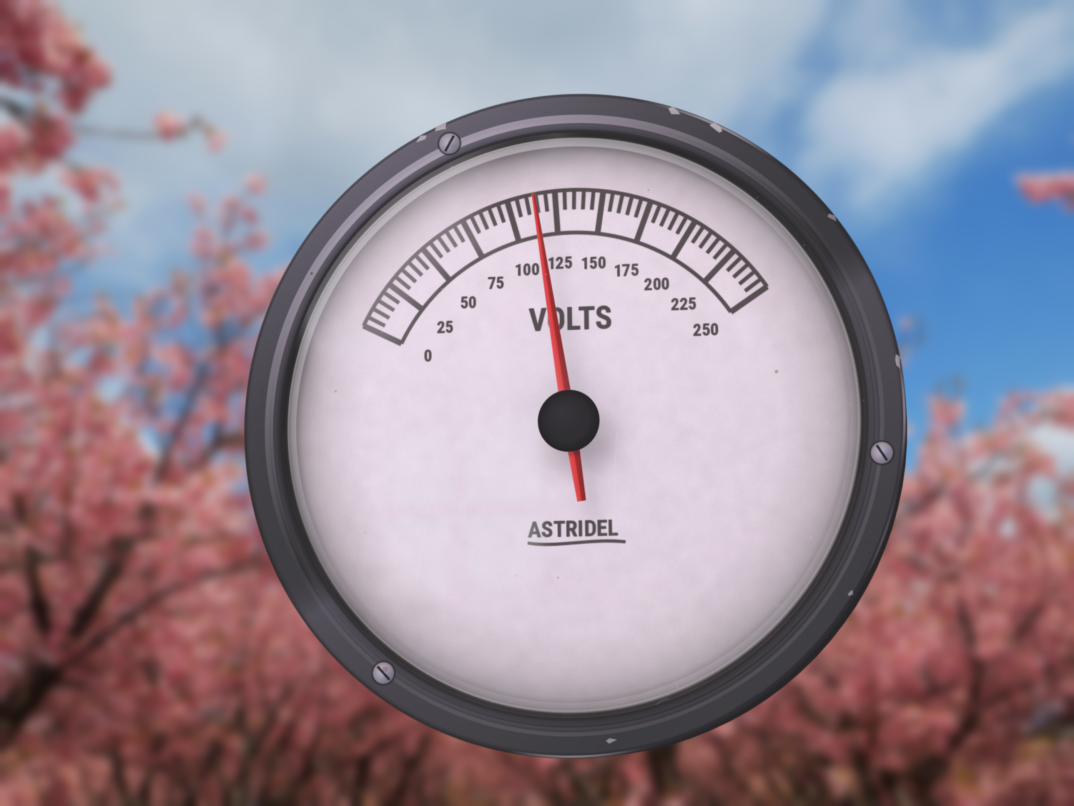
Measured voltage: 115 V
